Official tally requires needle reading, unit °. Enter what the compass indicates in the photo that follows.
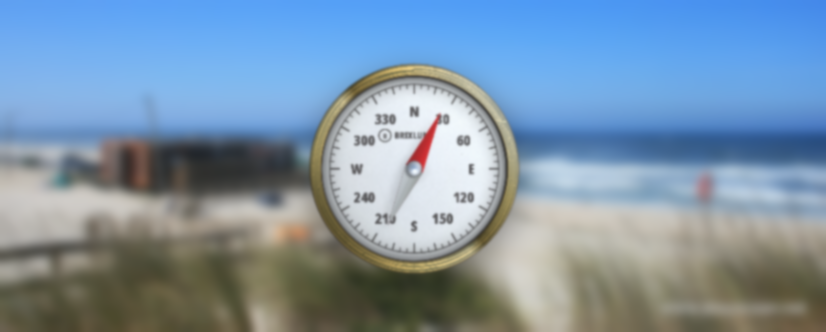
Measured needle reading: 25 °
